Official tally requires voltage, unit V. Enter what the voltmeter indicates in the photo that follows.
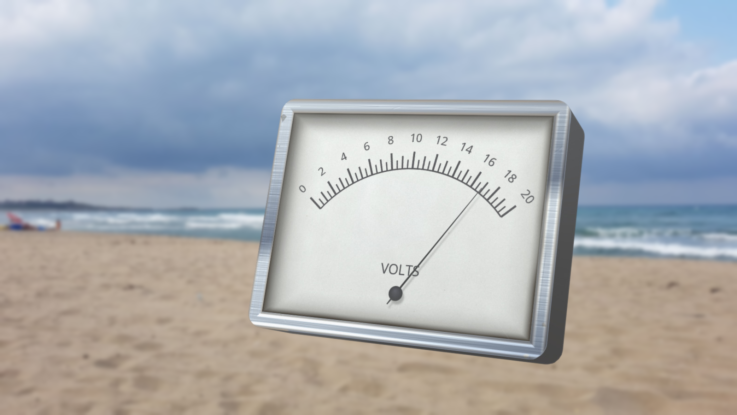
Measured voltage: 17 V
